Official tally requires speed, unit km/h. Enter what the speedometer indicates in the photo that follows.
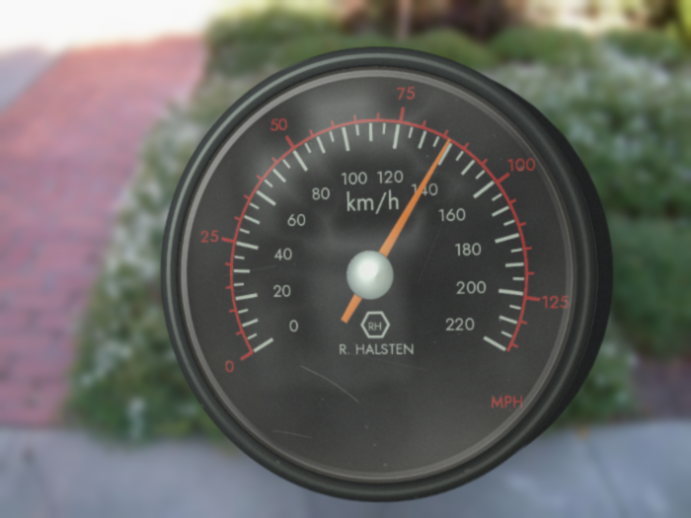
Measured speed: 140 km/h
